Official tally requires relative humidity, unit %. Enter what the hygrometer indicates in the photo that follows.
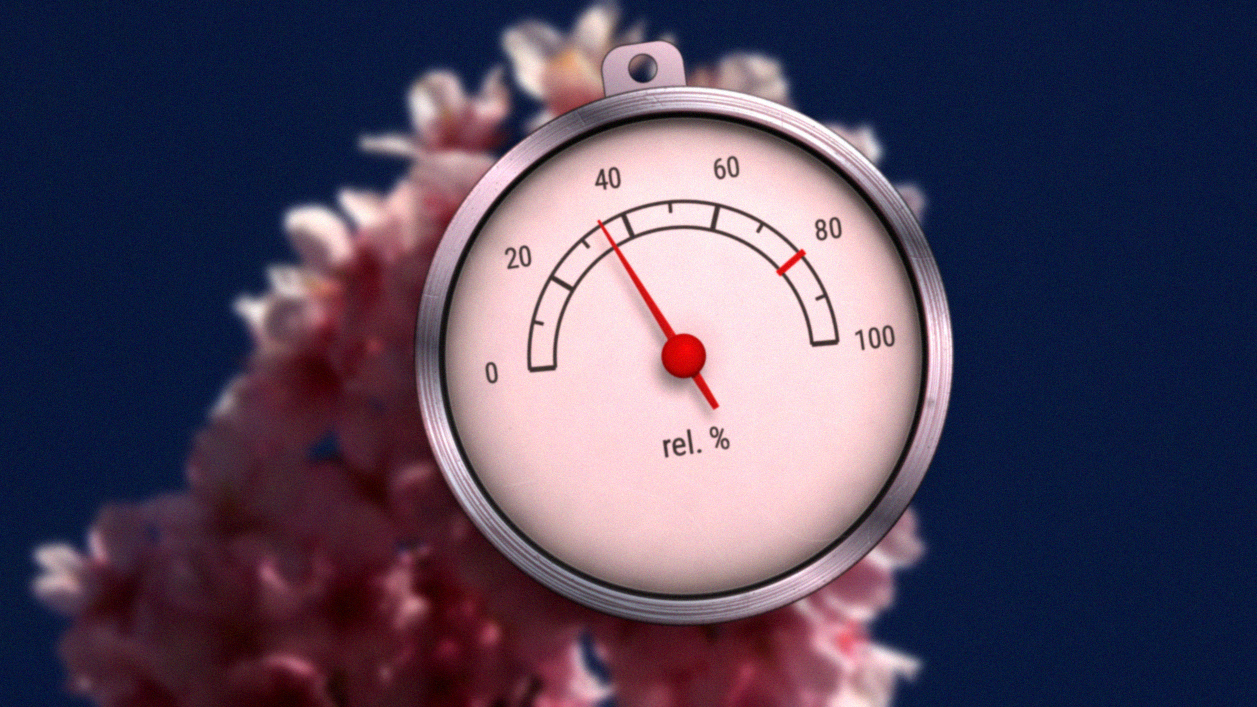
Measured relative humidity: 35 %
